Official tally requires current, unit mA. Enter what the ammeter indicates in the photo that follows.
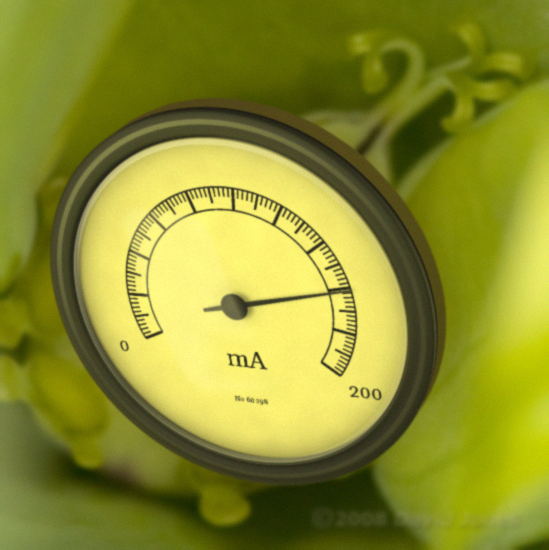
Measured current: 160 mA
